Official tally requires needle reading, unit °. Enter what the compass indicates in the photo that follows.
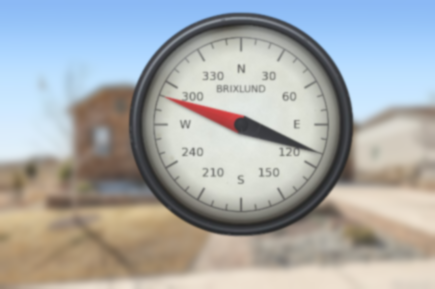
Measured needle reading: 290 °
